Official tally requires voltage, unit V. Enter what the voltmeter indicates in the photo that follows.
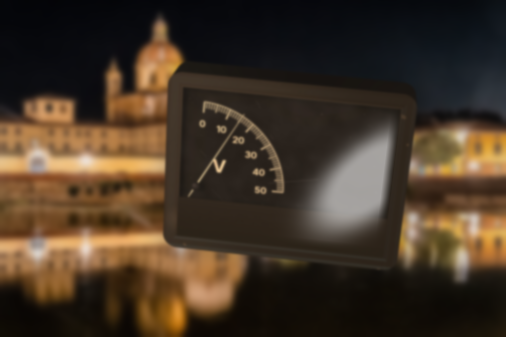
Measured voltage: 15 V
